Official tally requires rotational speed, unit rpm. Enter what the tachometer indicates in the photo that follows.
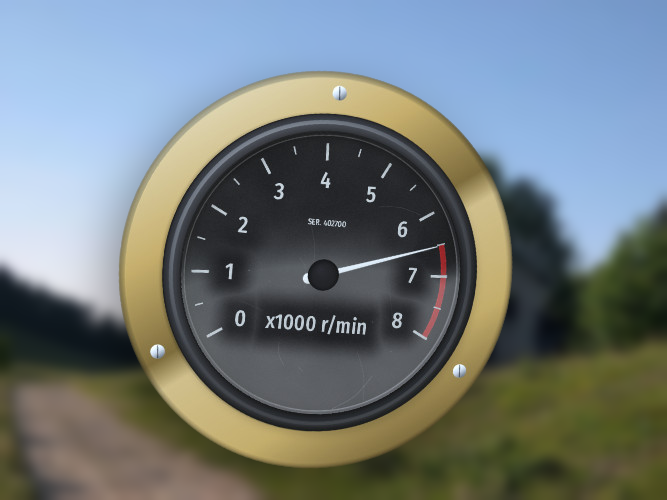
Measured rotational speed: 6500 rpm
